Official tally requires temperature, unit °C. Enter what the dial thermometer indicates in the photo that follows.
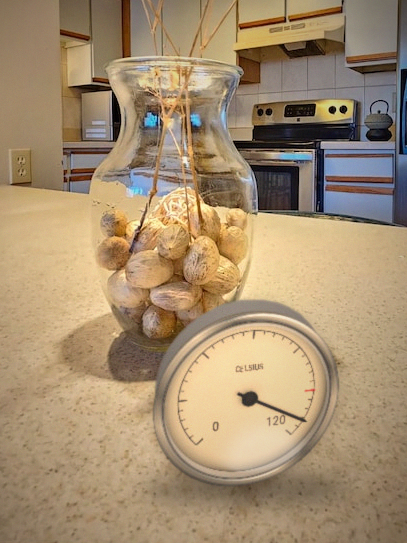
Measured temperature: 112 °C
